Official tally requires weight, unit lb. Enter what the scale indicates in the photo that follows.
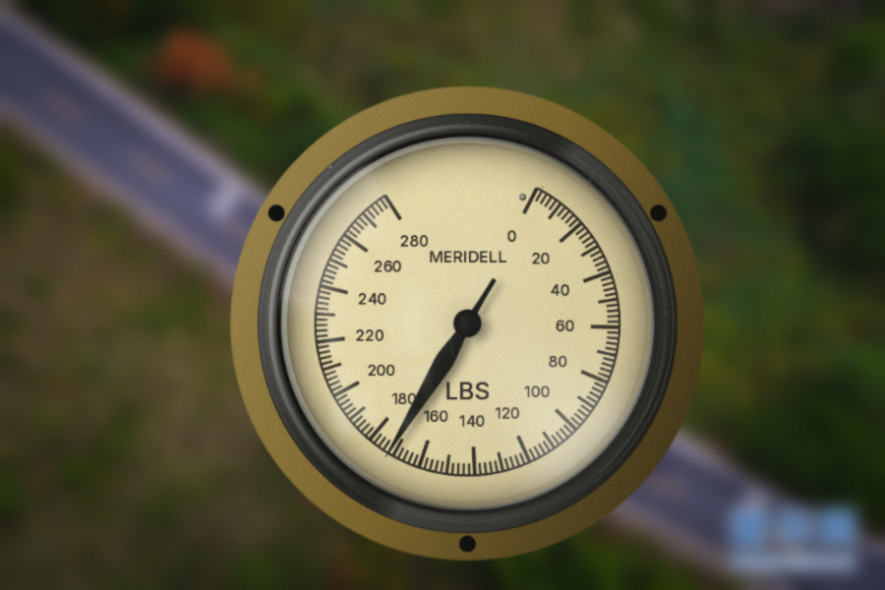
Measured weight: 172 lb
